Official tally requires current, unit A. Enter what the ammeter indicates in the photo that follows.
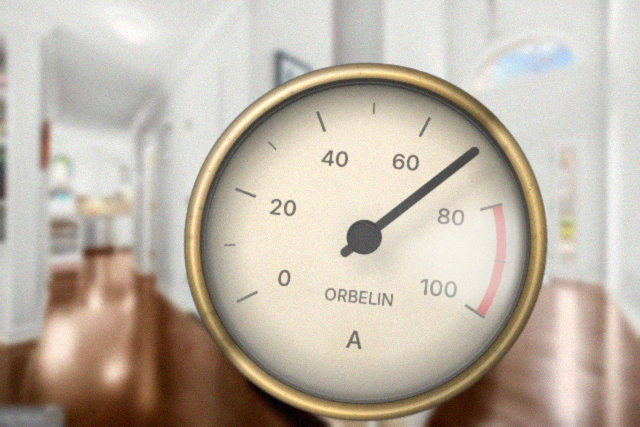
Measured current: 70 A
